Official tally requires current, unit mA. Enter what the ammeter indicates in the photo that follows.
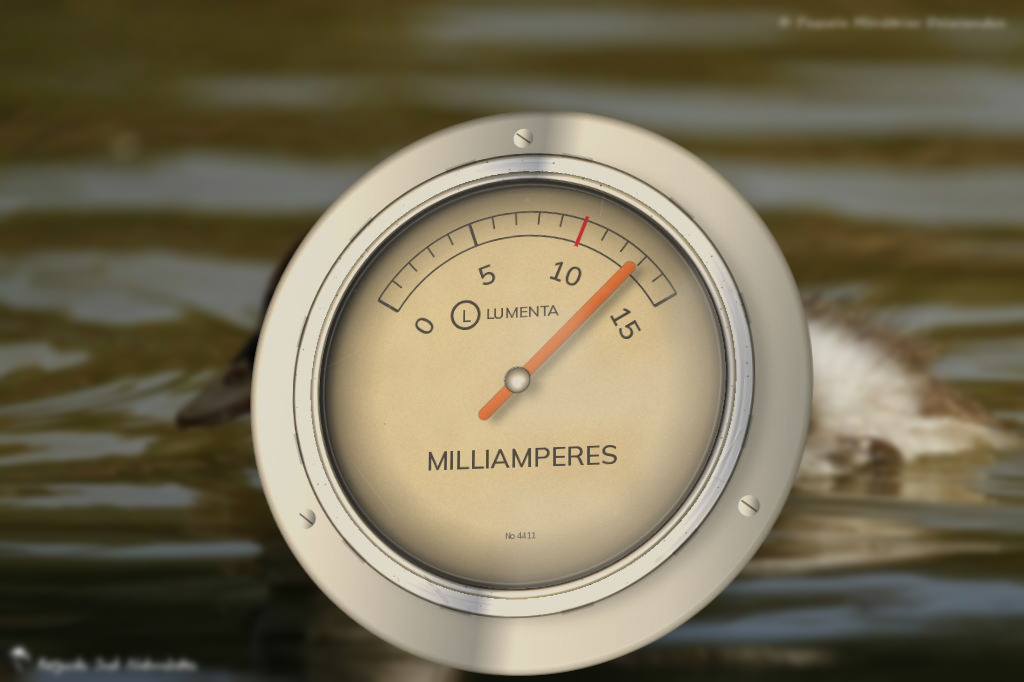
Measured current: 13 mA
